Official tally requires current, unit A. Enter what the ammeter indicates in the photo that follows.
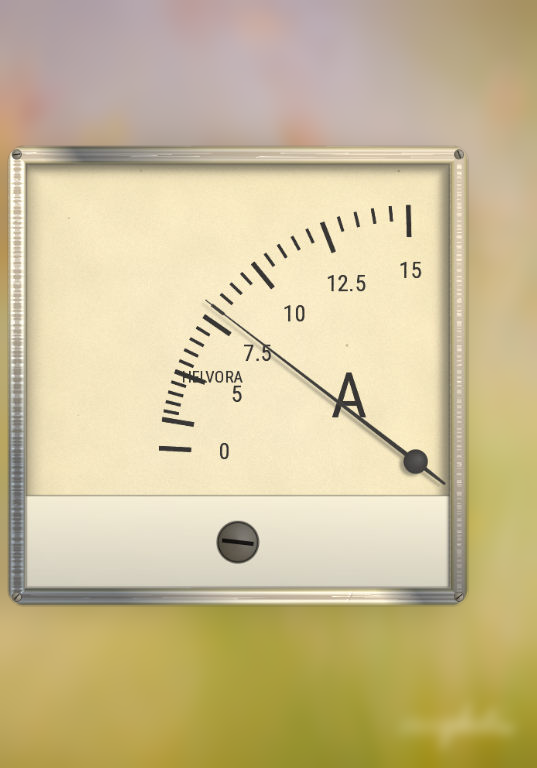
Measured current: 8 A
